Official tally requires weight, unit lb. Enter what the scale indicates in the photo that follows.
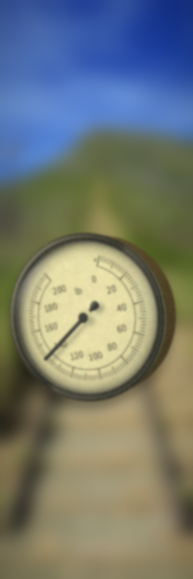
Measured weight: 140 lb
